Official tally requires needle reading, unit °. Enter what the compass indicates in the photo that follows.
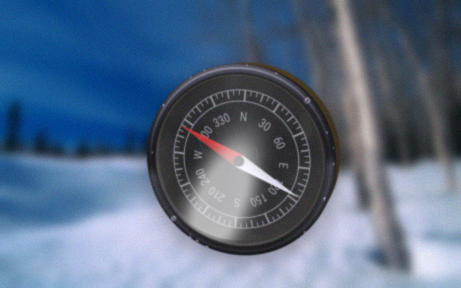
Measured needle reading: 295 °
